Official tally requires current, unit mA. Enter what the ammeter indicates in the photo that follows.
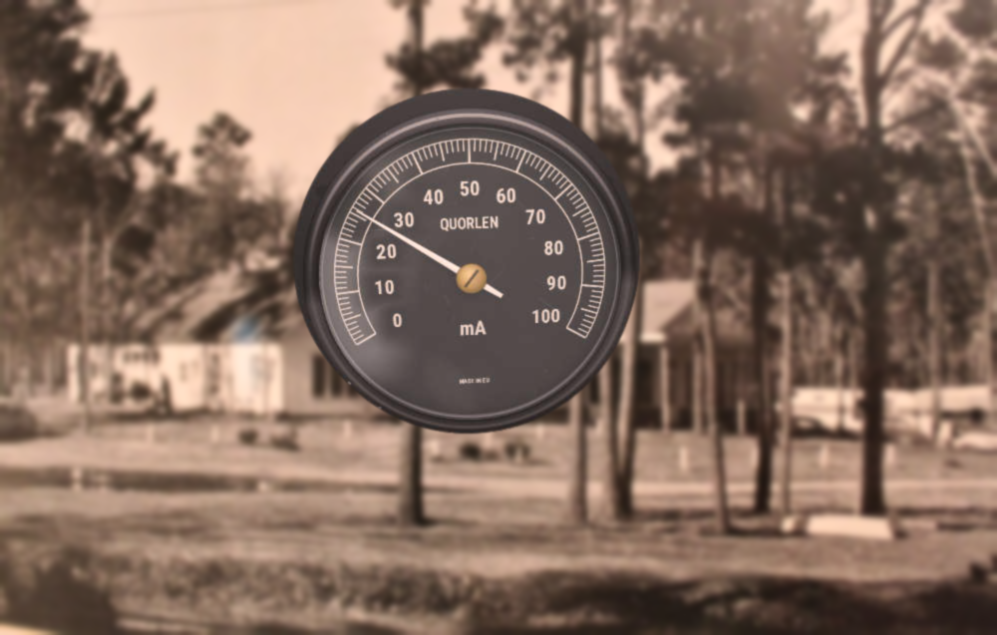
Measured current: 26 mA
